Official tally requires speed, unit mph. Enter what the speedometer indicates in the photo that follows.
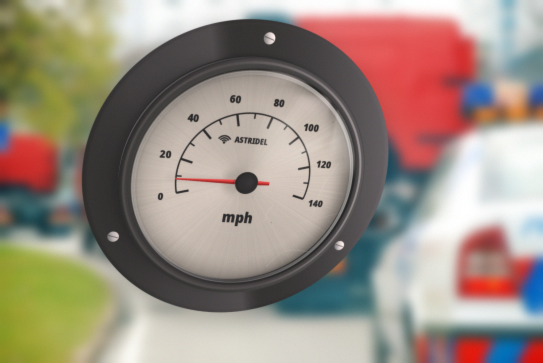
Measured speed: 10 mph
